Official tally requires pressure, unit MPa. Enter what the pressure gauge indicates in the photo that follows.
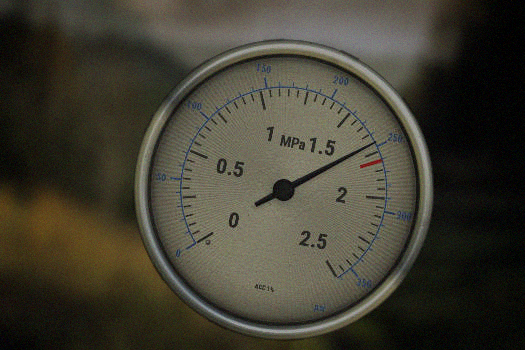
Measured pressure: 1.7 MPa
